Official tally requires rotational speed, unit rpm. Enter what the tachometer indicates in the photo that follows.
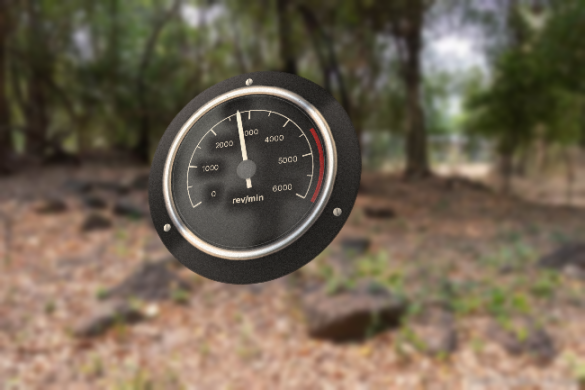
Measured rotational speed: 2750 rpm
